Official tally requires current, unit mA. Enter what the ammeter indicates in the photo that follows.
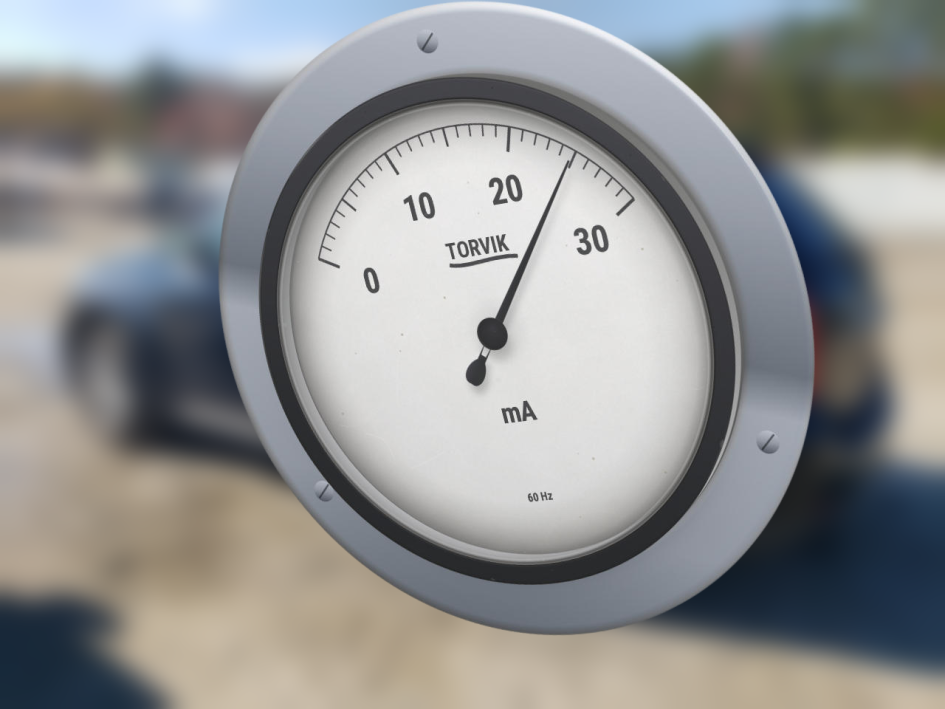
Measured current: 25 mA
